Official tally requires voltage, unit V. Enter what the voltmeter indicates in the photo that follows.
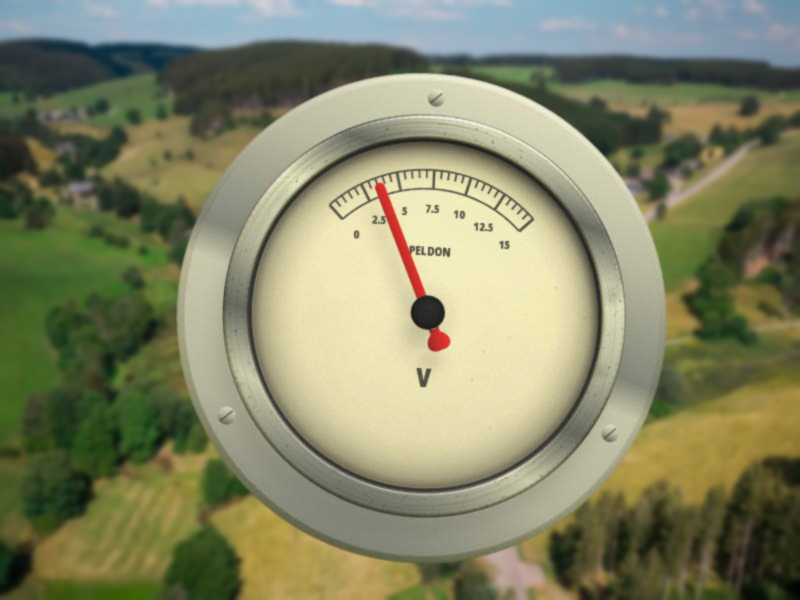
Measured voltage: 3.5 V
